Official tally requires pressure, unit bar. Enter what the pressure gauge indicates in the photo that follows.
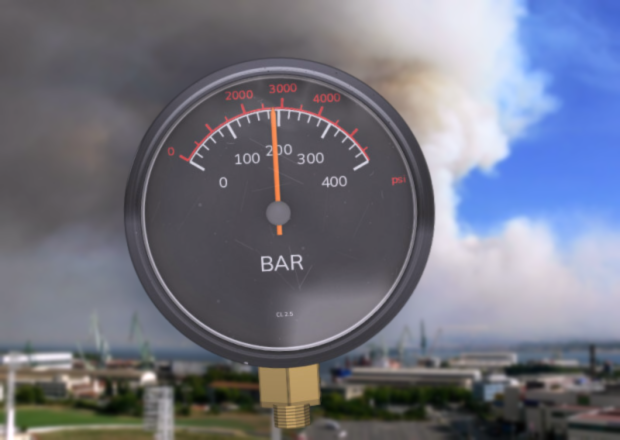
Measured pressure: 190 bar
